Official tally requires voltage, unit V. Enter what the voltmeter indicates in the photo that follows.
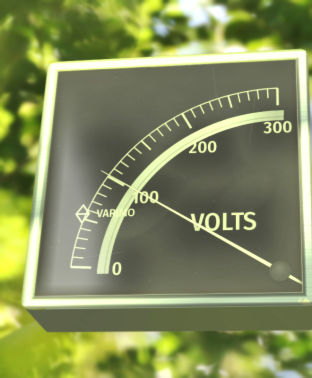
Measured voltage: 100 V
